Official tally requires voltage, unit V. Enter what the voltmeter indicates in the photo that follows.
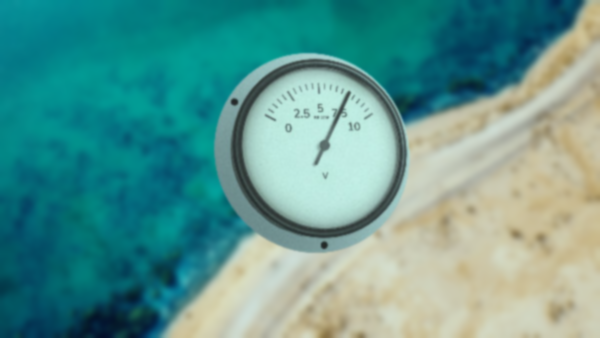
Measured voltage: 7.5 V
